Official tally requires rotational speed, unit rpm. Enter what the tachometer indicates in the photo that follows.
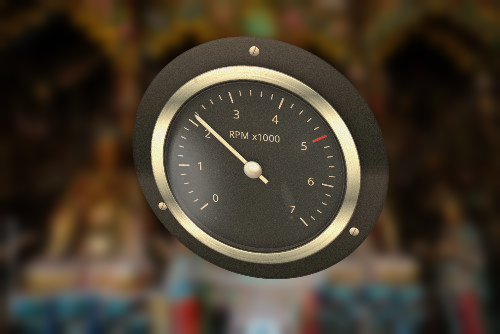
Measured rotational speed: 2200 rpm
